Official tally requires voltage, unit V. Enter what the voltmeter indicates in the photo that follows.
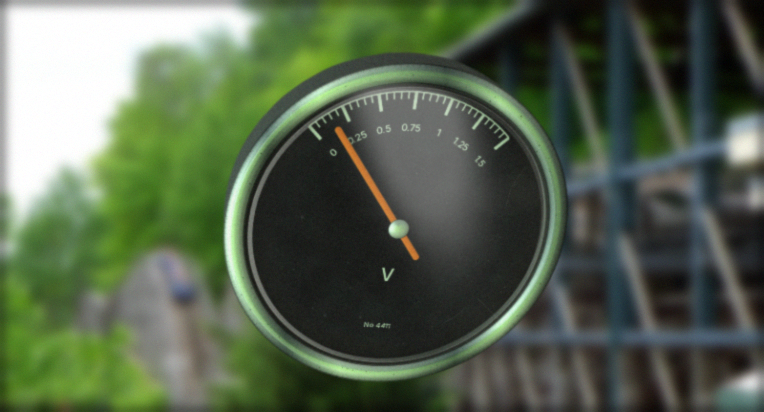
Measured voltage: 0.15 V
